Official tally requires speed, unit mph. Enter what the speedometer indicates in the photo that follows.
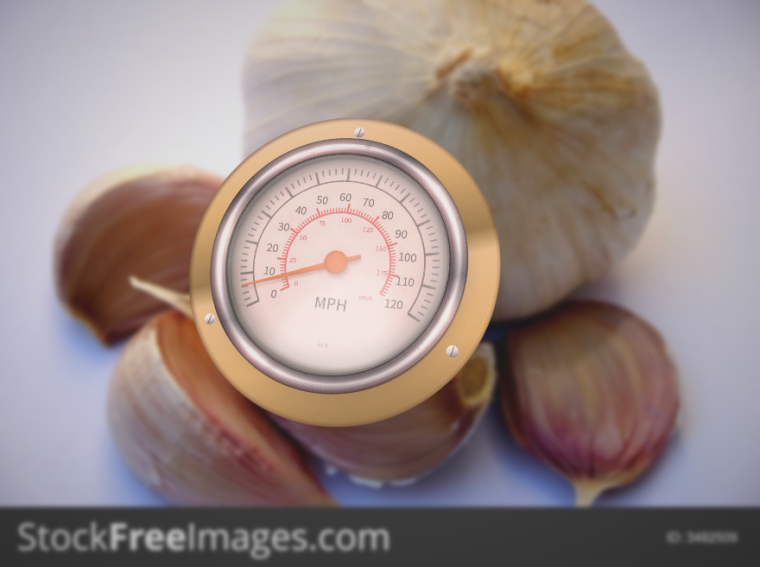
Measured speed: 6 mph
